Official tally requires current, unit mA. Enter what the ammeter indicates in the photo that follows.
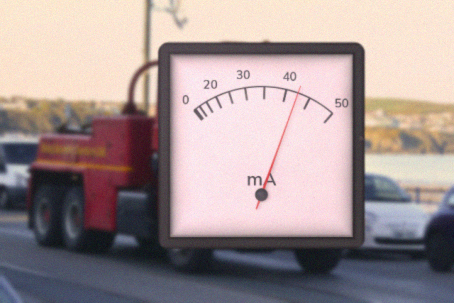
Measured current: 42.5 mA
